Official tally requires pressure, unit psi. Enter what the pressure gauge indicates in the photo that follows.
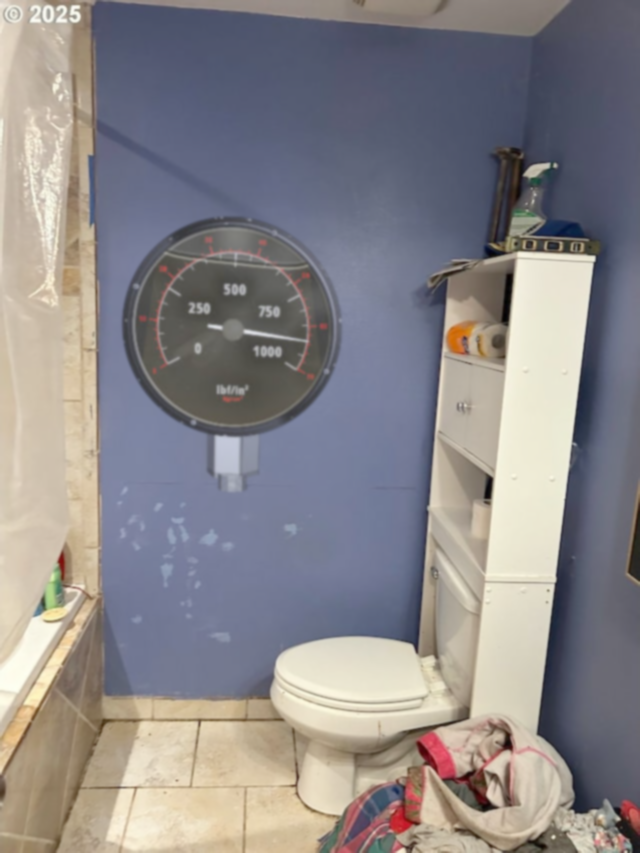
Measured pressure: 900 psi
